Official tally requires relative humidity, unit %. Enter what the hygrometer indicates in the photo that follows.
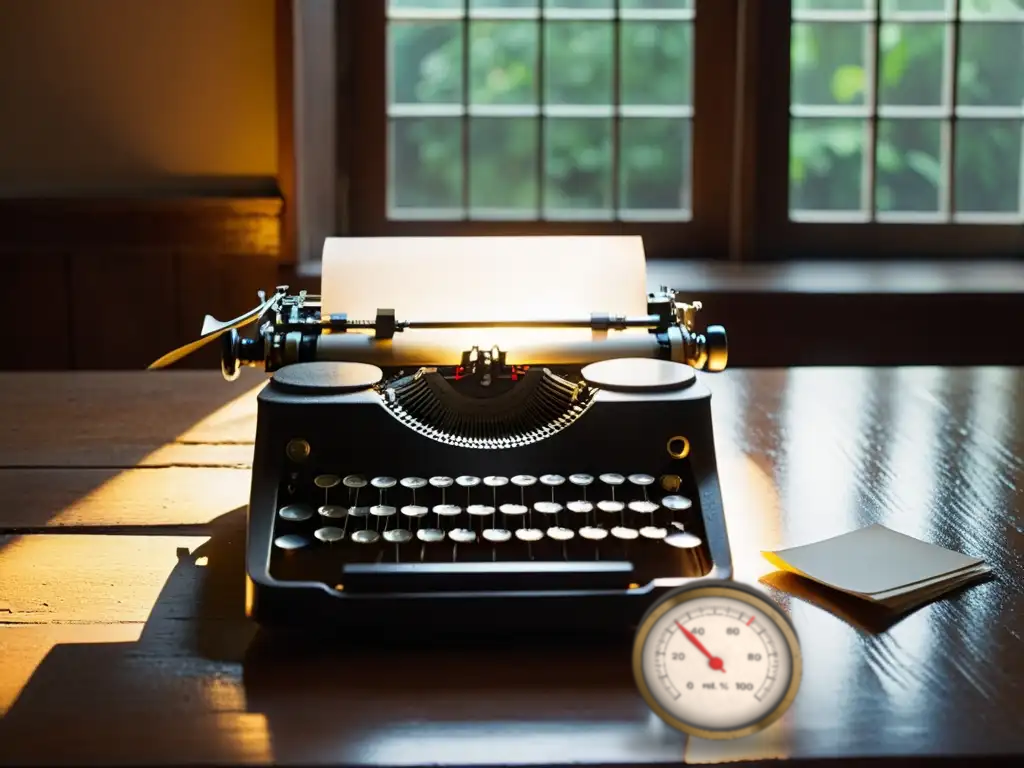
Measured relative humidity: 35 %
